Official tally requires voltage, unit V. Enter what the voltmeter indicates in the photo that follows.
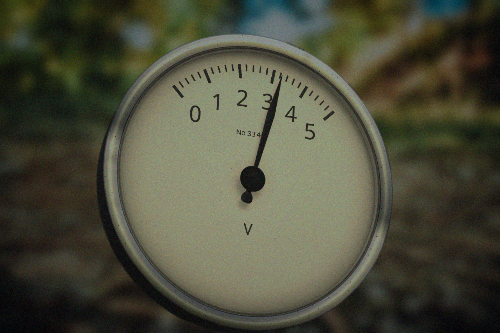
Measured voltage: 3.2 V
